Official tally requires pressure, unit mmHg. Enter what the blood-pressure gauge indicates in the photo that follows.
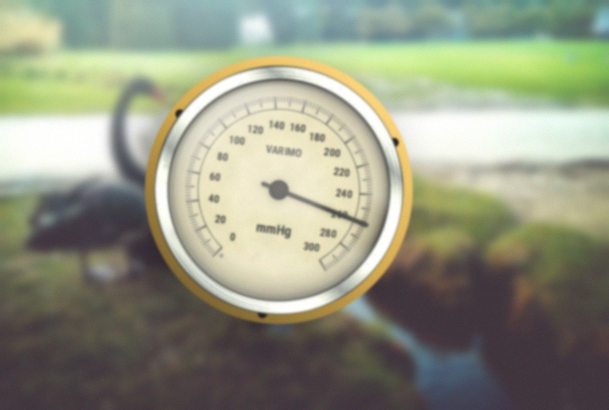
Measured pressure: 260 mmHg
